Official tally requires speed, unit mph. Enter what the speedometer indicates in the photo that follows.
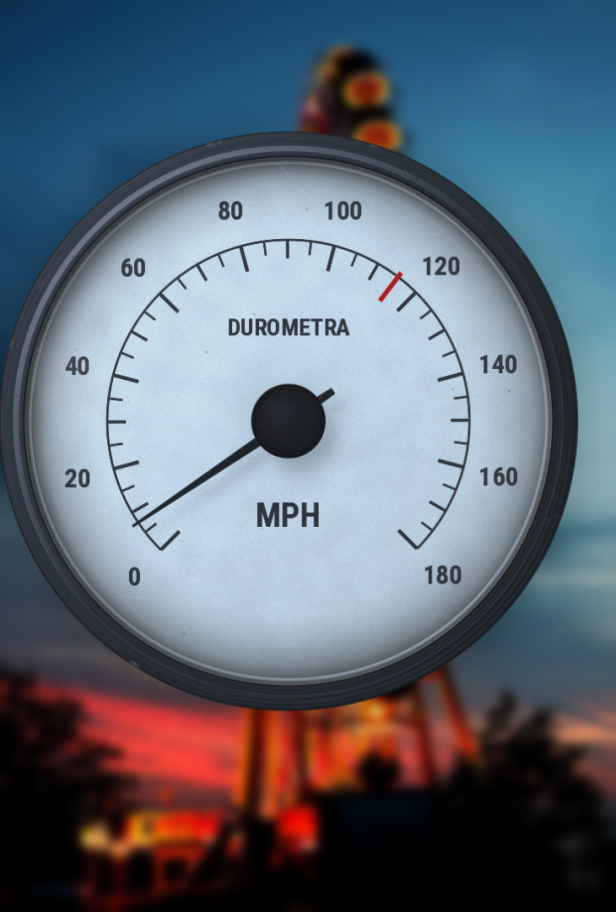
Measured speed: 7.5 mph
